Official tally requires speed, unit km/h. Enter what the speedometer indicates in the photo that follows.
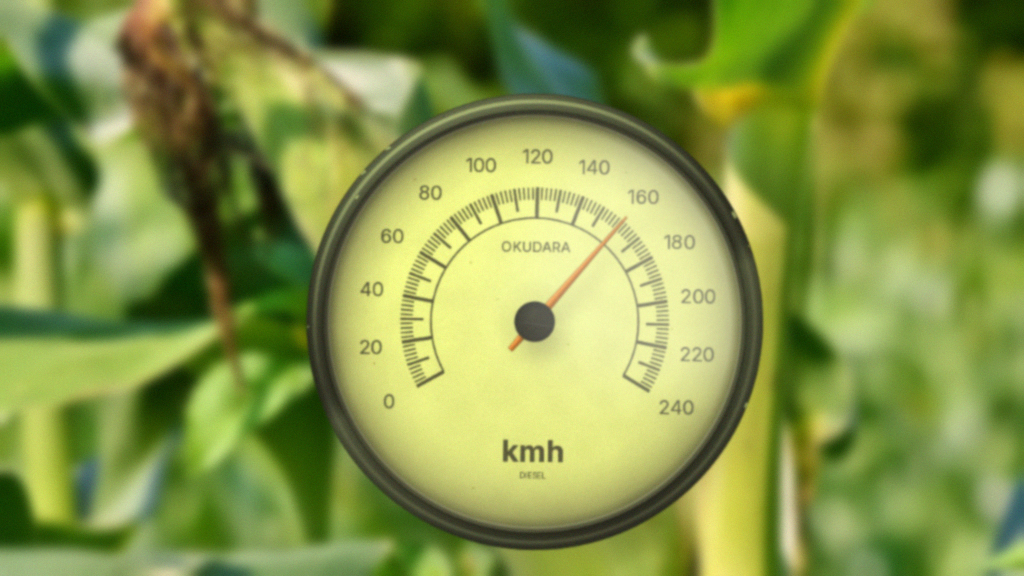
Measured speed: 160 km/h
